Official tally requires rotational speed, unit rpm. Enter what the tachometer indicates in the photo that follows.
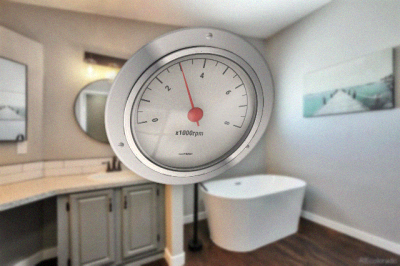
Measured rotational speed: 3000 rpm
